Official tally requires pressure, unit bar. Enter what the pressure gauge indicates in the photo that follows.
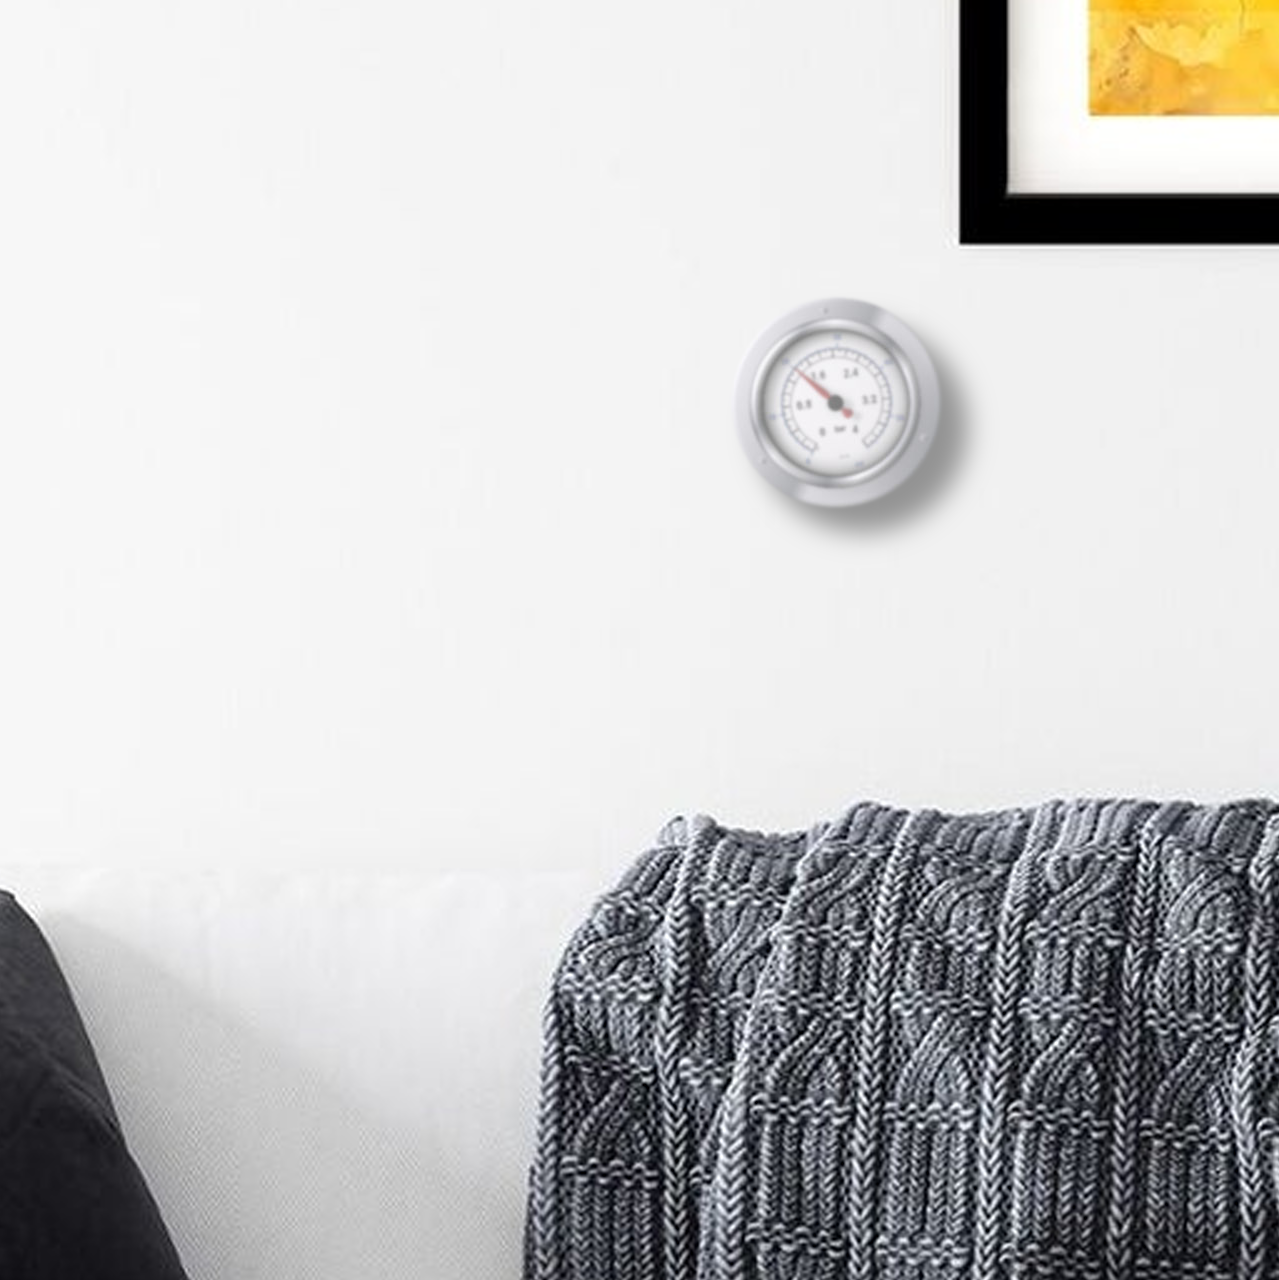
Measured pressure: 1.4 bar
